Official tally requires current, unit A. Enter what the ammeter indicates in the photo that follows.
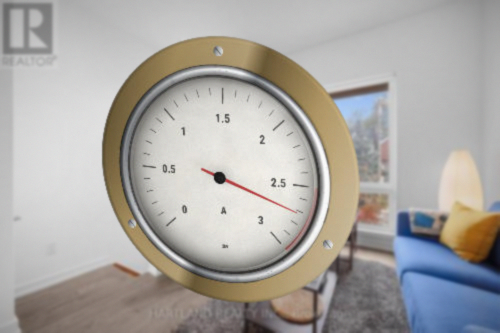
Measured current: 2.7 A
